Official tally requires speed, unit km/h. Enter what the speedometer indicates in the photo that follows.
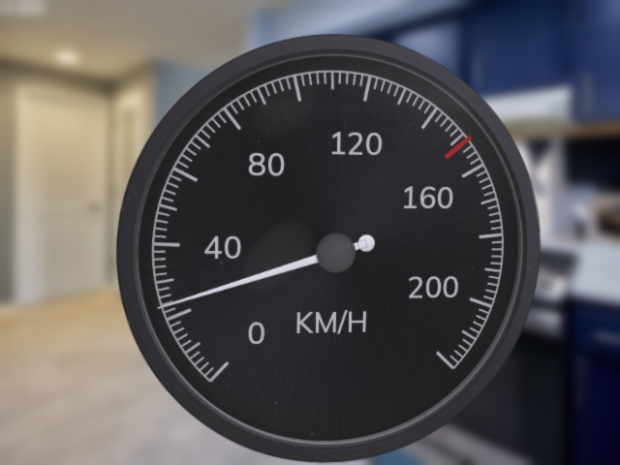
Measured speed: 24 km/h
